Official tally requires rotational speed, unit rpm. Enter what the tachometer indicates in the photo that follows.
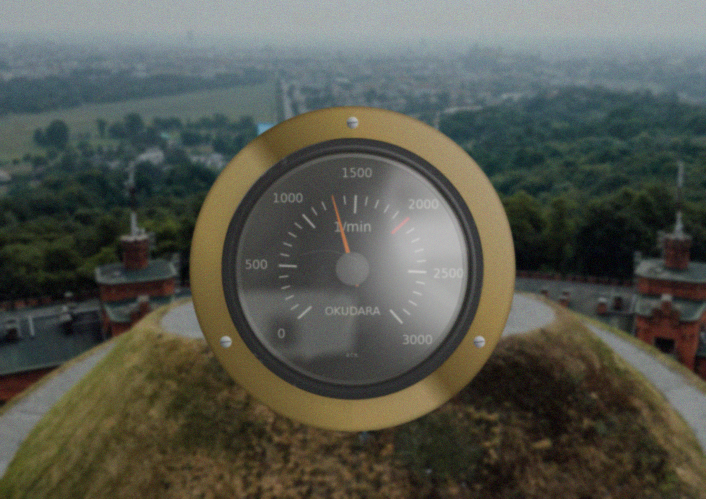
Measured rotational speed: 1300 rpm
